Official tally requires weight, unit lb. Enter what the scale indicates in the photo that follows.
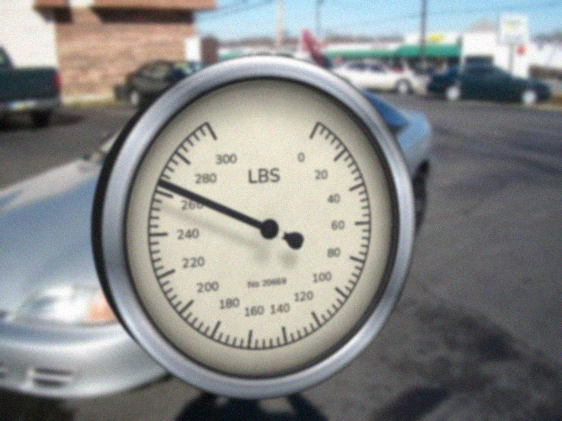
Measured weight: 264 lb
